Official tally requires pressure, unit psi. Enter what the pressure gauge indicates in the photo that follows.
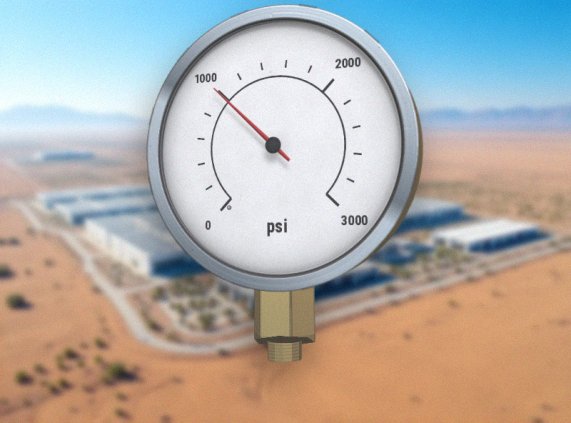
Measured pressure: 1000 psi
